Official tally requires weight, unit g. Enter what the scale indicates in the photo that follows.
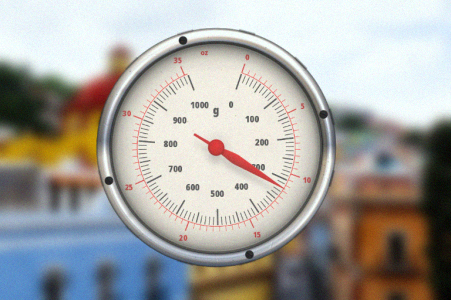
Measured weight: 320 g
